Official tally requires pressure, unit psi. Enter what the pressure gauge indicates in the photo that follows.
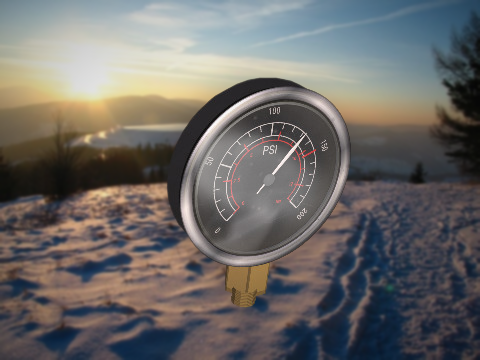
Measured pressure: 130 psi
